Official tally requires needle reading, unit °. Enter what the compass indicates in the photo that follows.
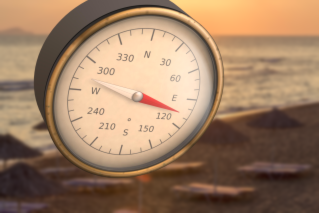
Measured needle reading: 105 °
